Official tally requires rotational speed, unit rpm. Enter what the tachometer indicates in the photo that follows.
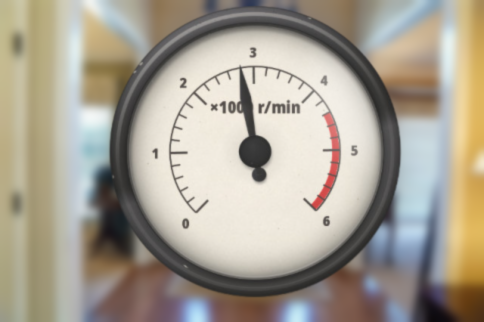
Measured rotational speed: 2800 rpm
